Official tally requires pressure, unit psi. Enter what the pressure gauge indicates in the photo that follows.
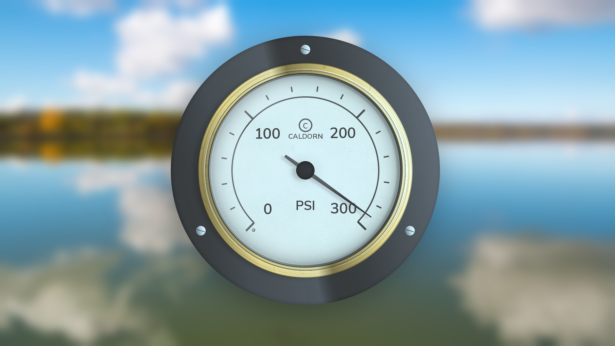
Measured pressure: 290 psi
